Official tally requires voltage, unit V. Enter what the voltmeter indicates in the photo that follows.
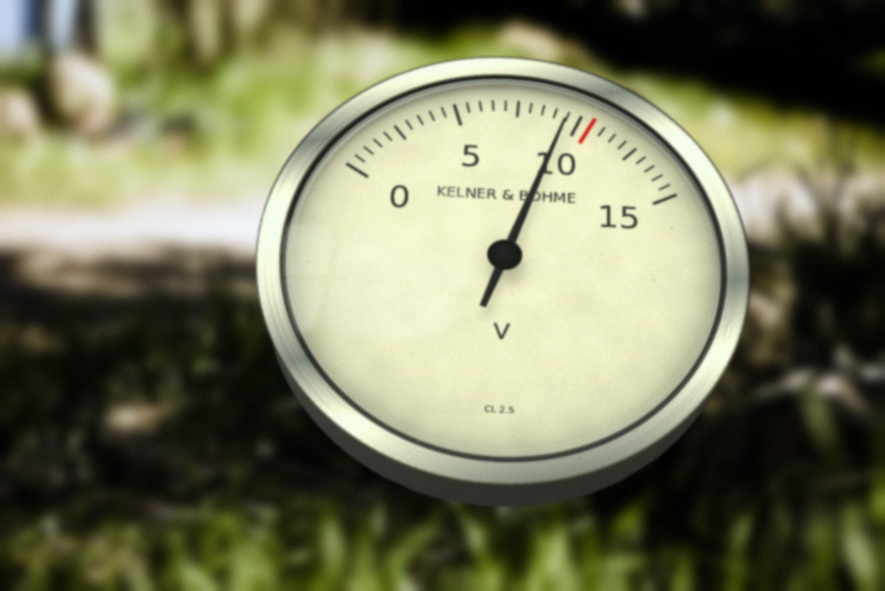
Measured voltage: 9.5 V
